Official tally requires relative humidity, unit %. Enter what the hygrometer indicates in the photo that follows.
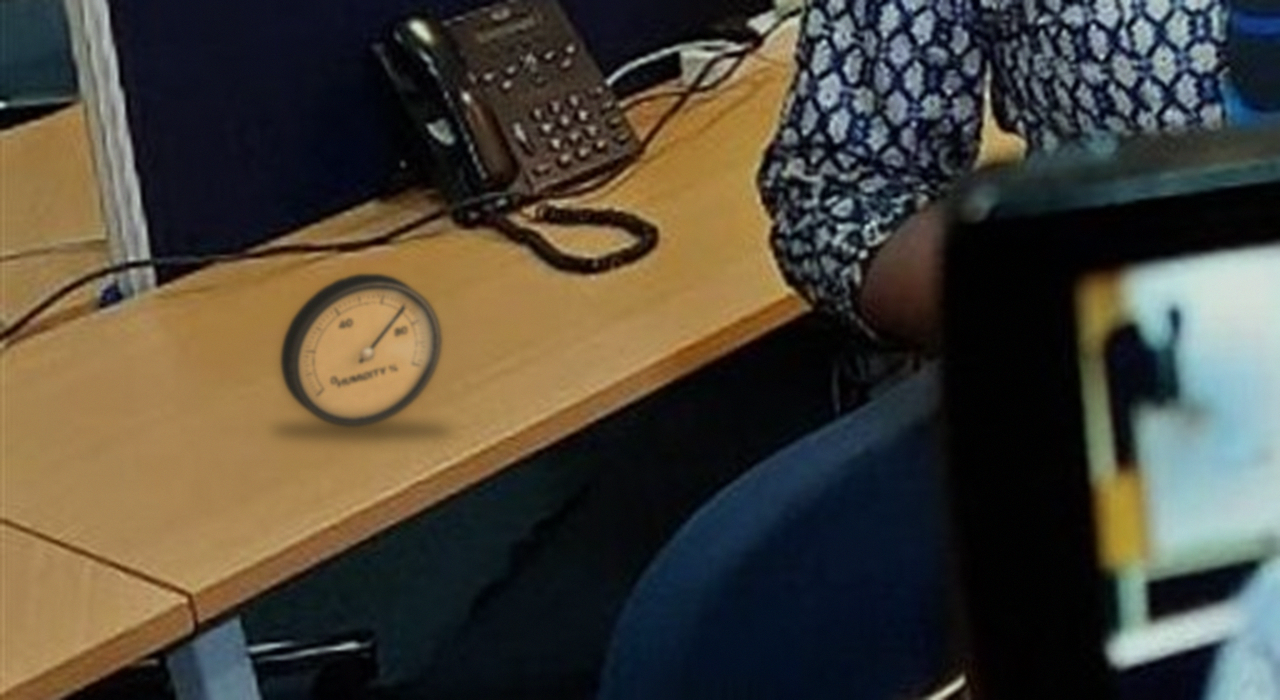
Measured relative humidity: 70 %
